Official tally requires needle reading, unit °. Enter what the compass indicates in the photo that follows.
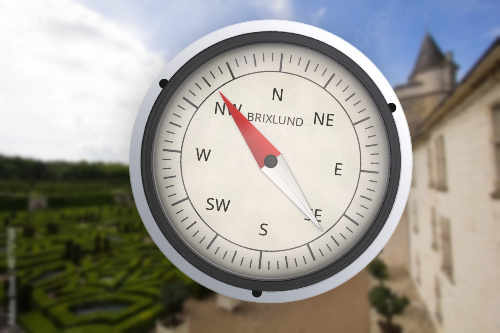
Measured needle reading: 317.5 °
